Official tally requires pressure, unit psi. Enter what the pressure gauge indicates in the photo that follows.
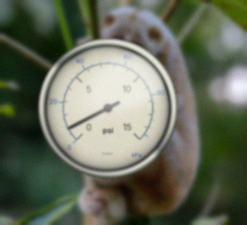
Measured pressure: 1 psi
